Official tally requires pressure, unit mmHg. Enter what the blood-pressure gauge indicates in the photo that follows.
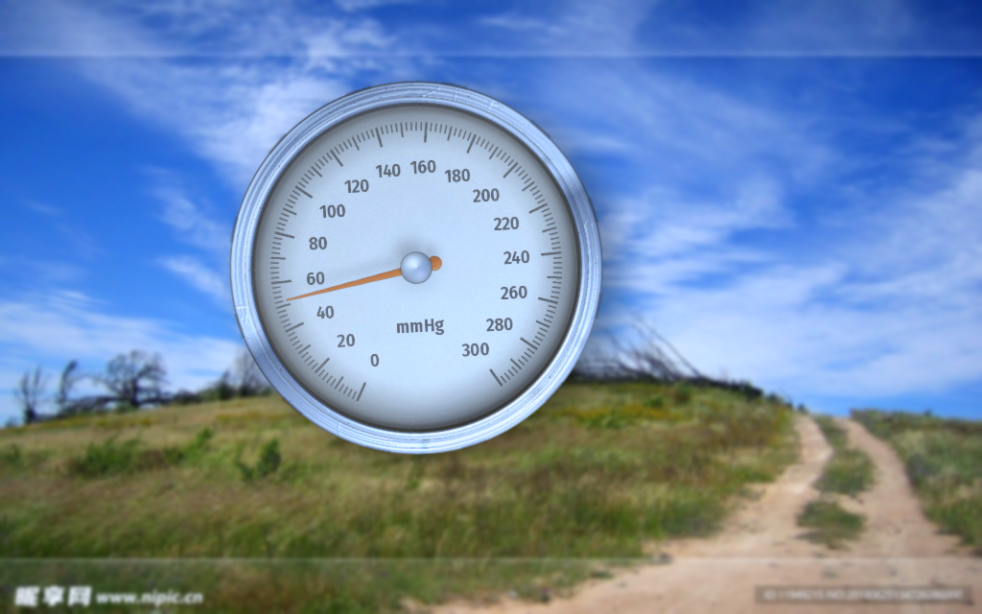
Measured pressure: 52 mmHg
